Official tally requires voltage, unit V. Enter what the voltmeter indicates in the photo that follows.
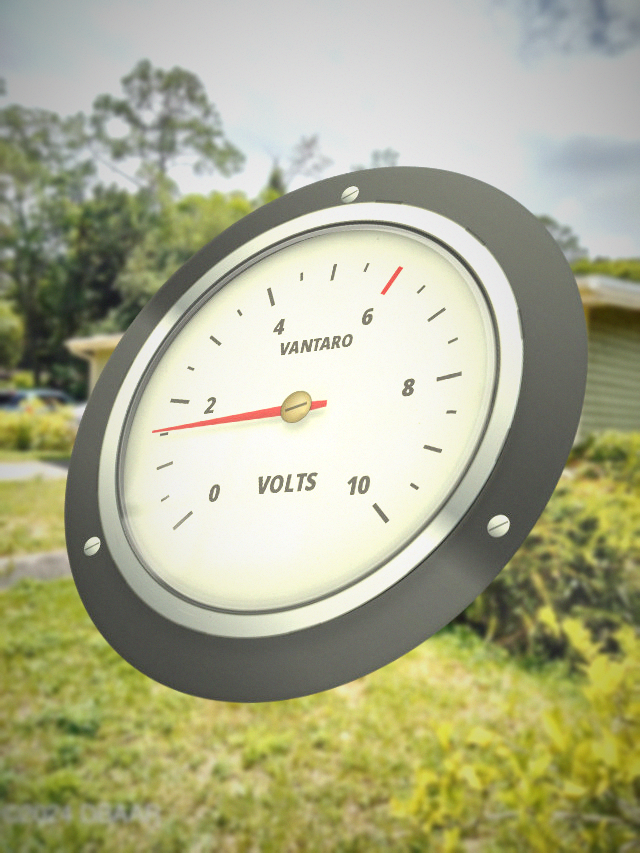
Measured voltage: 1.5 V
